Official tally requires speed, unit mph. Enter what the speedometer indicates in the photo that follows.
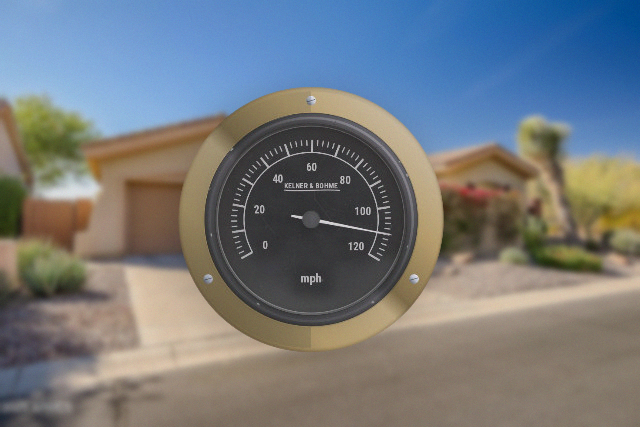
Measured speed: 110 mph
